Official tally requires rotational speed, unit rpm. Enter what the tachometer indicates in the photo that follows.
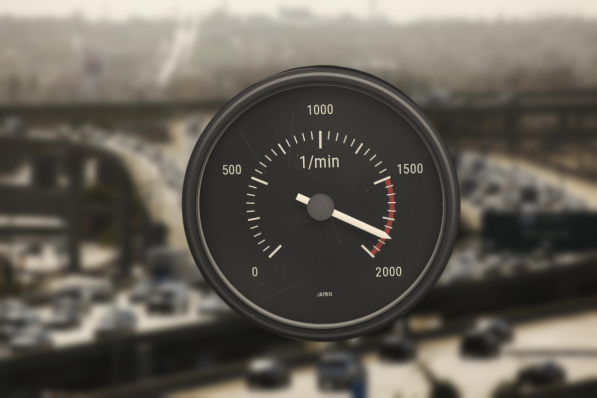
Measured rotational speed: 1850 rpm
